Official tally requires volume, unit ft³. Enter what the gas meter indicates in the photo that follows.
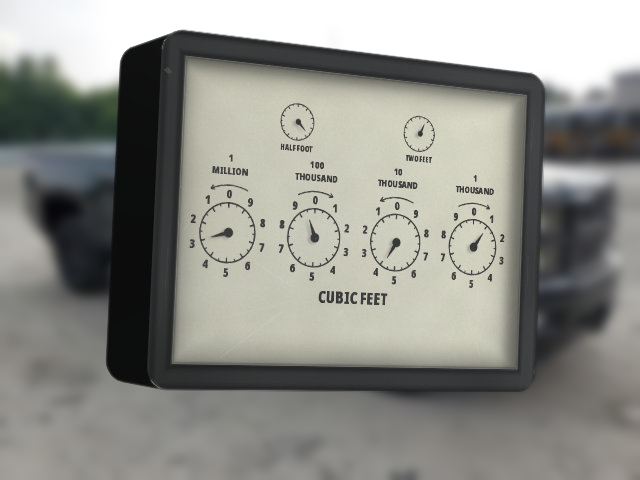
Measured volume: 294100 ft³
